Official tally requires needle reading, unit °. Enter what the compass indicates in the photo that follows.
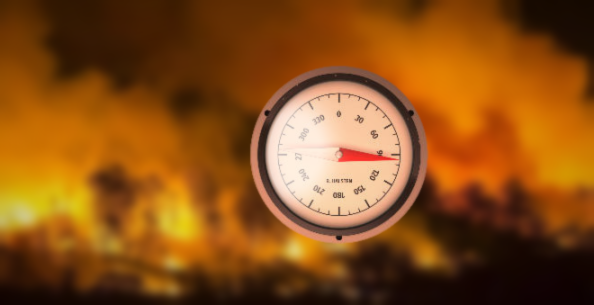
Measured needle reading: 95 °
